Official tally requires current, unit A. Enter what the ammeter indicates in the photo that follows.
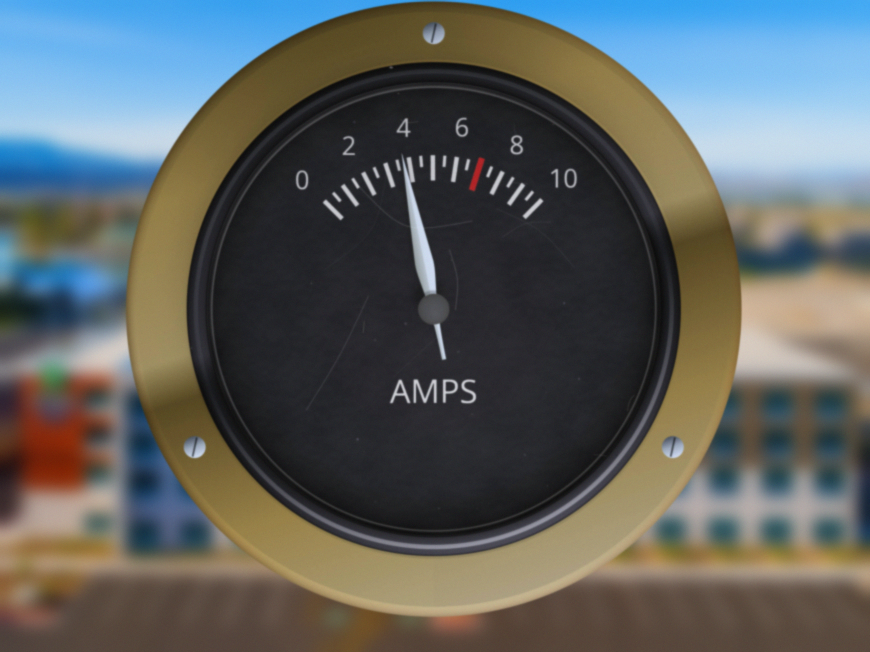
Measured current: 3.75 A
